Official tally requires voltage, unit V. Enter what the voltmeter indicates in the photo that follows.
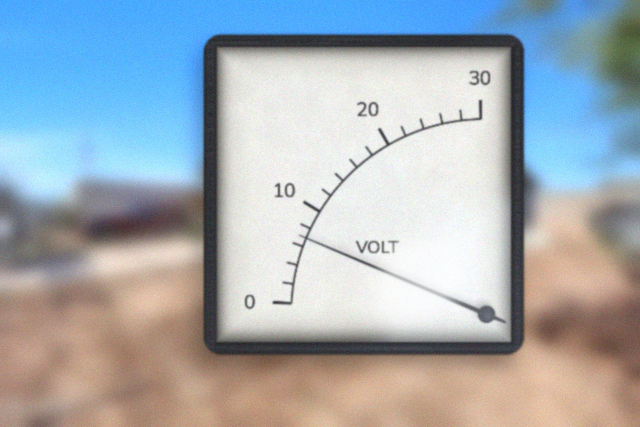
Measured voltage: 7 V
